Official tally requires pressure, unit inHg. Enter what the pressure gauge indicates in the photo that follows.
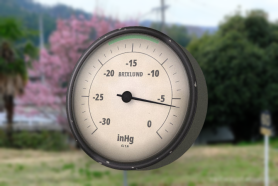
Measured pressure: -4 inHg
